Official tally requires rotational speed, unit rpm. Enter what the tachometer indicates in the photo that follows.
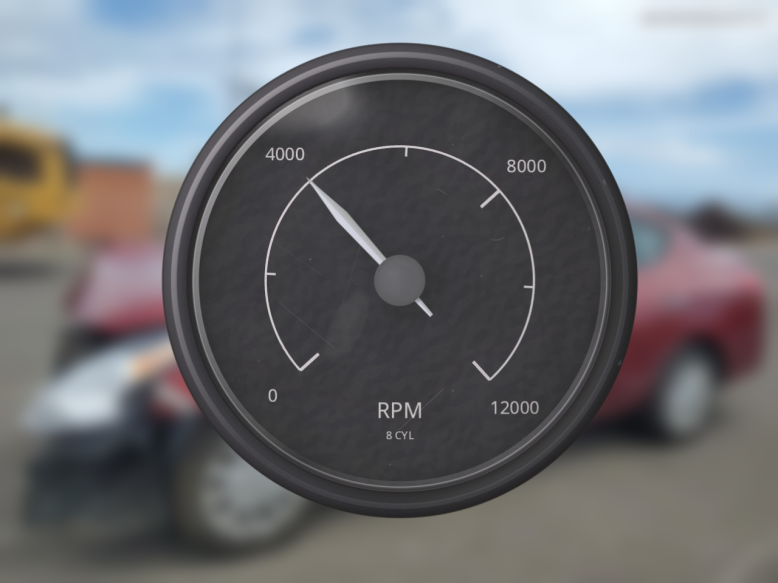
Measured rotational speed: 4000 rpm
